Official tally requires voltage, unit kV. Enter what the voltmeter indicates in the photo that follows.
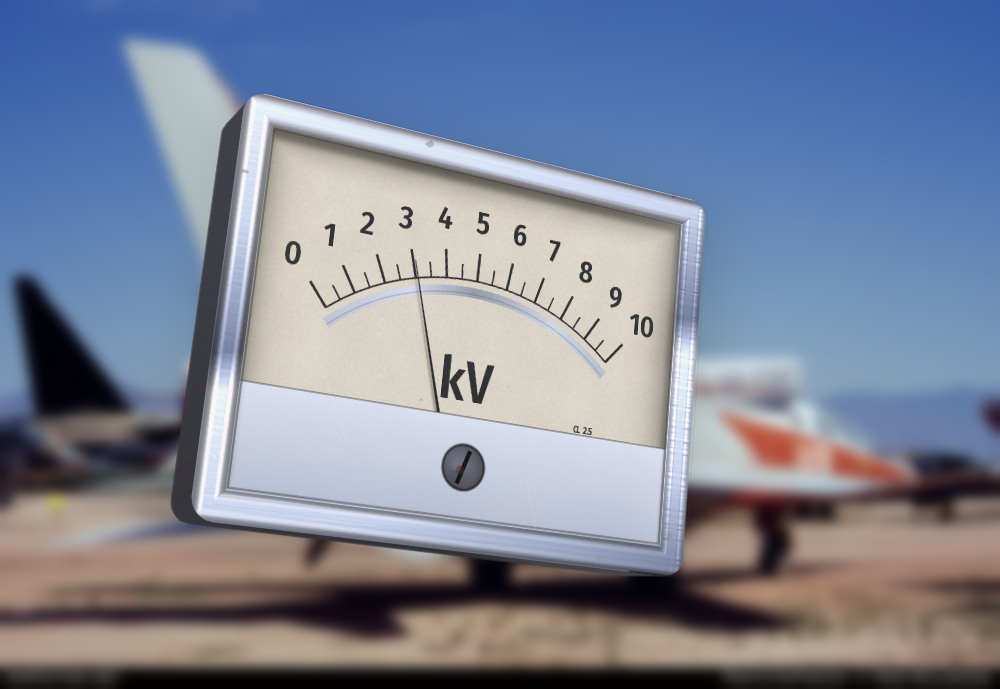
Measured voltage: 3 kV
